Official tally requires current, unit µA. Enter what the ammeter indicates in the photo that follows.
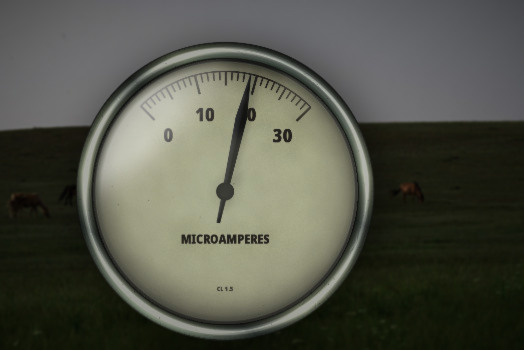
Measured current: 19 µA
